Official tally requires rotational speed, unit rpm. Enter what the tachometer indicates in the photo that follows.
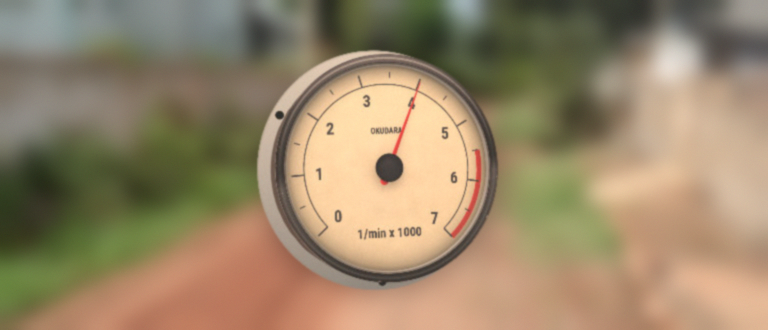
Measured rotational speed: 4000 rpm
